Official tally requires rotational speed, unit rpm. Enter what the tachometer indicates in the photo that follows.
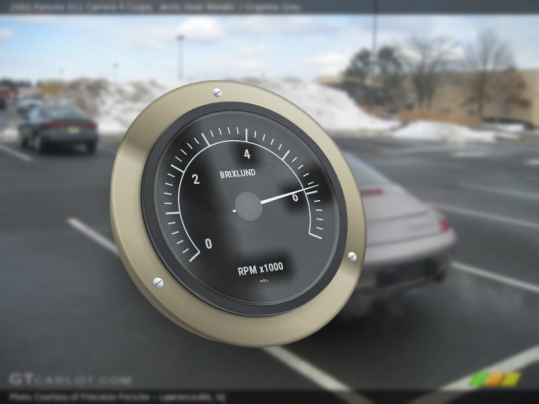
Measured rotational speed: 5900 rpm
